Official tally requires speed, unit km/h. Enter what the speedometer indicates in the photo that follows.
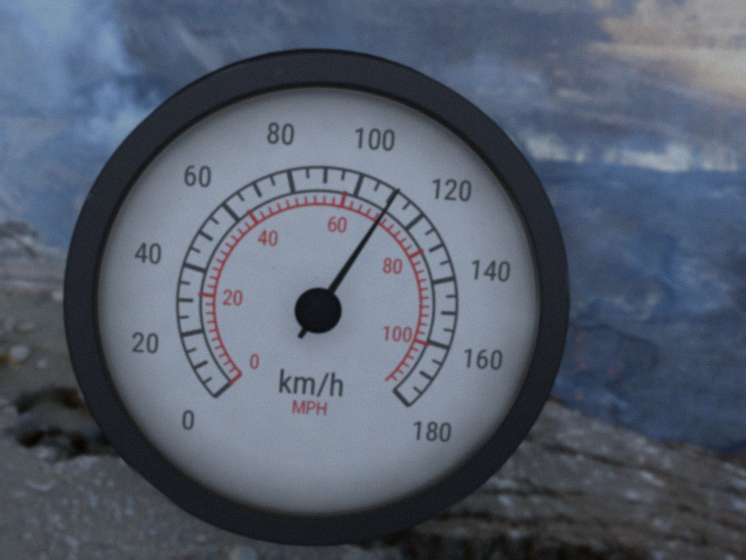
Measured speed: 110 km/h
